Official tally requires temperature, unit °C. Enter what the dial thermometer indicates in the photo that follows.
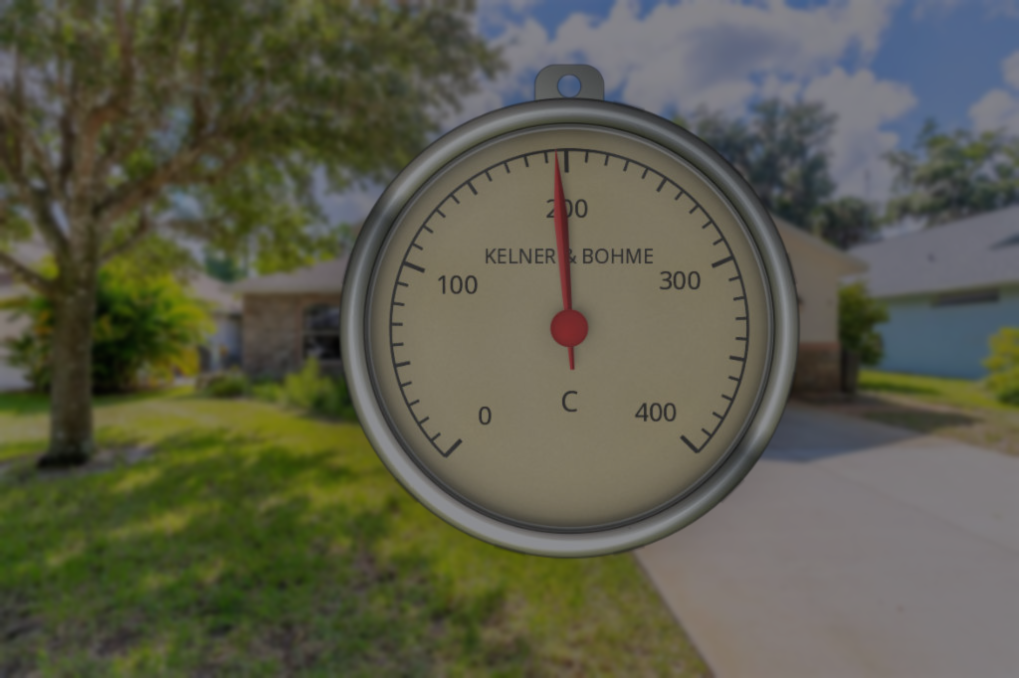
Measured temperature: 195 °C
